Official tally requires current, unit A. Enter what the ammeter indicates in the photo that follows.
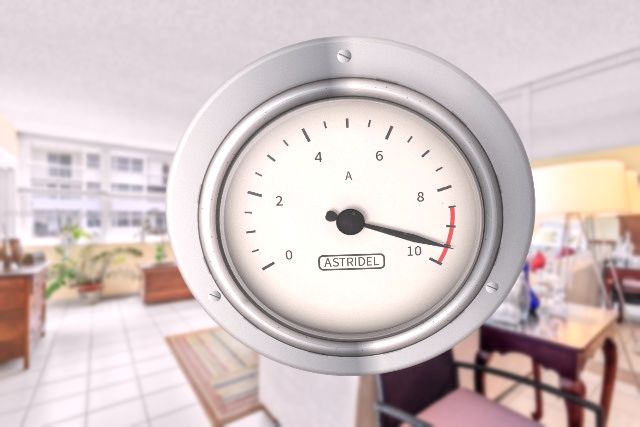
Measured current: 9.5 A
